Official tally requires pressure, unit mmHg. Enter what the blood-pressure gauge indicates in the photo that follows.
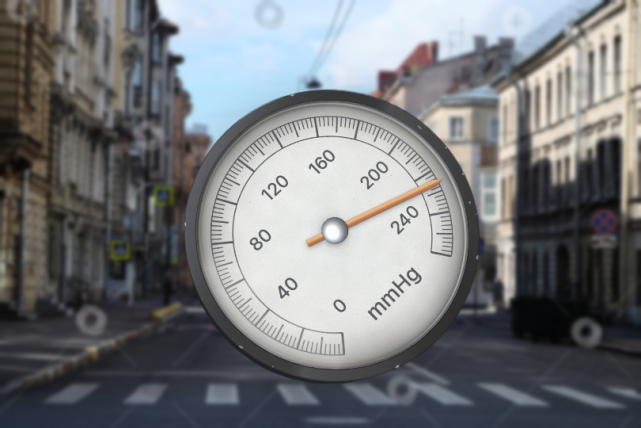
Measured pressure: 226 mmHg
